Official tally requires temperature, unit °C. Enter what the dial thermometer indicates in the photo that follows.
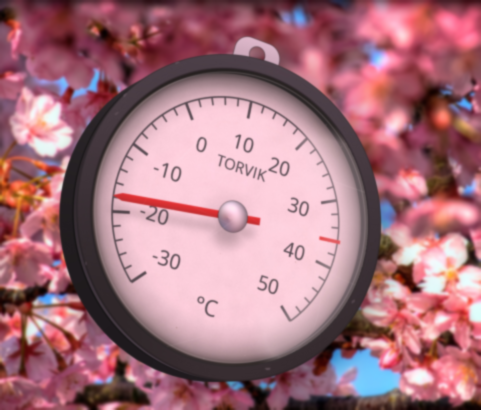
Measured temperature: -18 °C
